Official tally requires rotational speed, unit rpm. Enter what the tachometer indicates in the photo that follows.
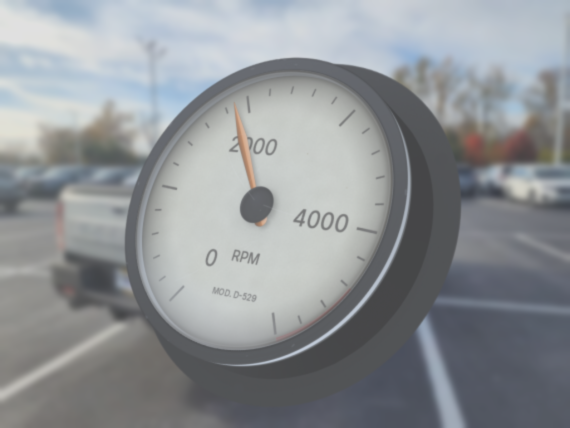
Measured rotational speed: 1900 rpm
